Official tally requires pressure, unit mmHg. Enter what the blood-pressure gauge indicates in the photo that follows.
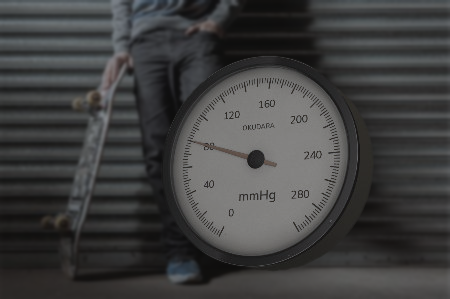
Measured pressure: 80 mmHg
